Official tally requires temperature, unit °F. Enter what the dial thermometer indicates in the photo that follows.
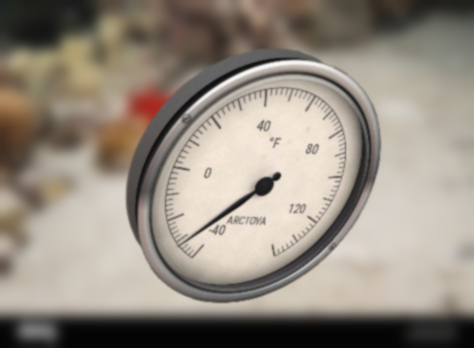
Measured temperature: -30 °F
